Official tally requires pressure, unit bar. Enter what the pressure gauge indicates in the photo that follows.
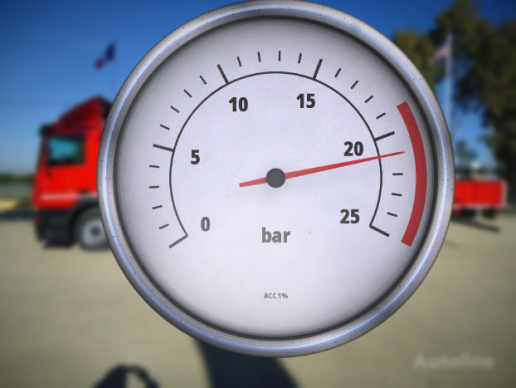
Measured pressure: 21 bar
